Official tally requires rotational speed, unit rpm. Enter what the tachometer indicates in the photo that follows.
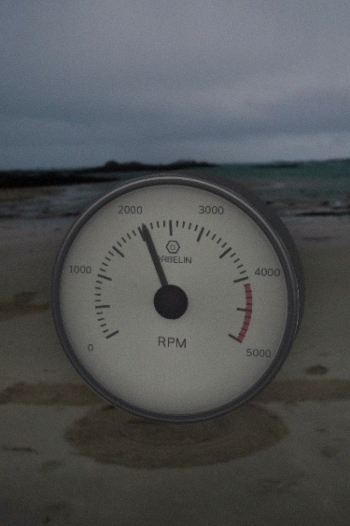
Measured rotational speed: 2100 rpm
